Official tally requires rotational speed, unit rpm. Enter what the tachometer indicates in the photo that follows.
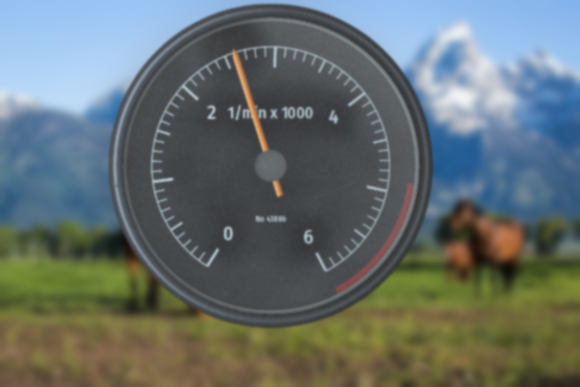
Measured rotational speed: 2600 rpm
